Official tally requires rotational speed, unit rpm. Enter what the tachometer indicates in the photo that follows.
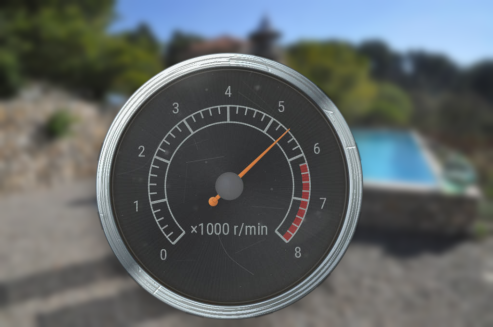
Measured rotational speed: 5400 rpm
